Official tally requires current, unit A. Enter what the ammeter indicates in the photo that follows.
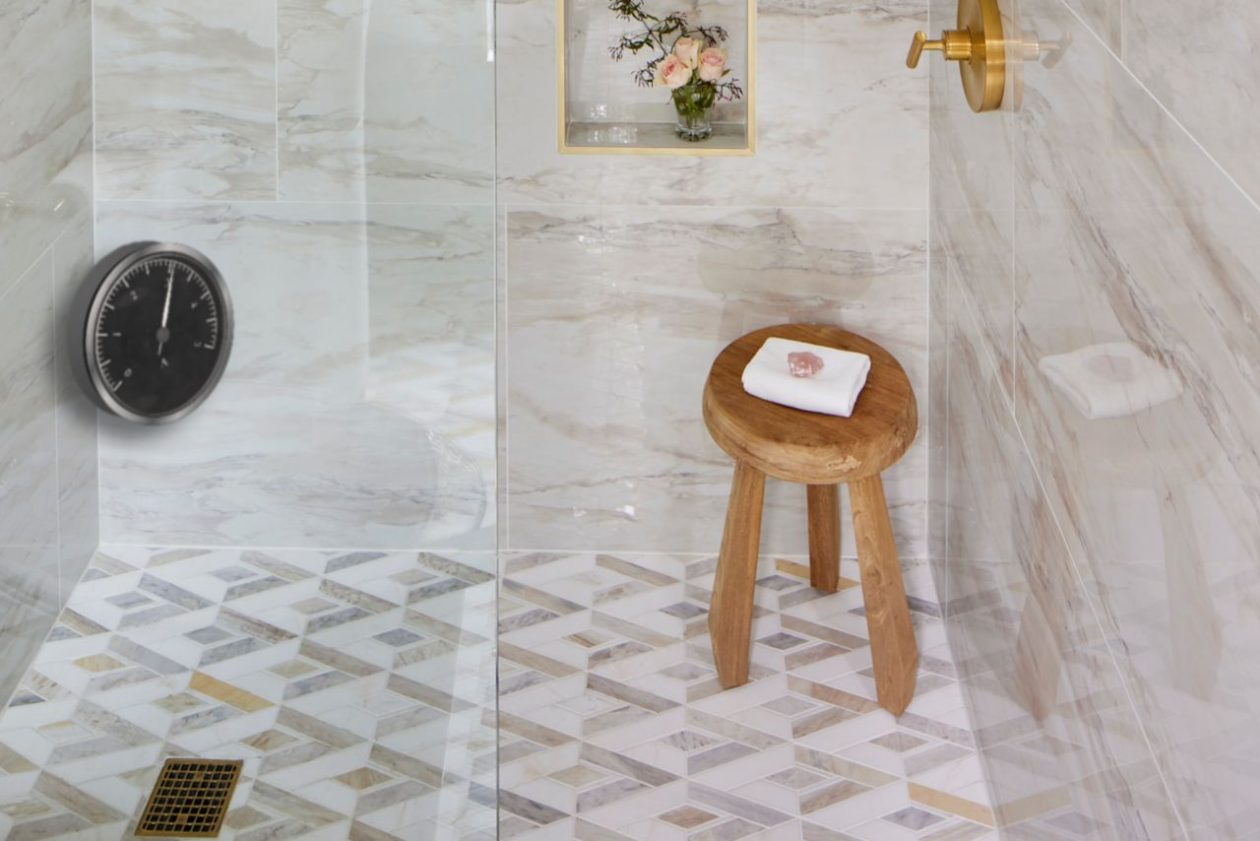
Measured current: 3 A
